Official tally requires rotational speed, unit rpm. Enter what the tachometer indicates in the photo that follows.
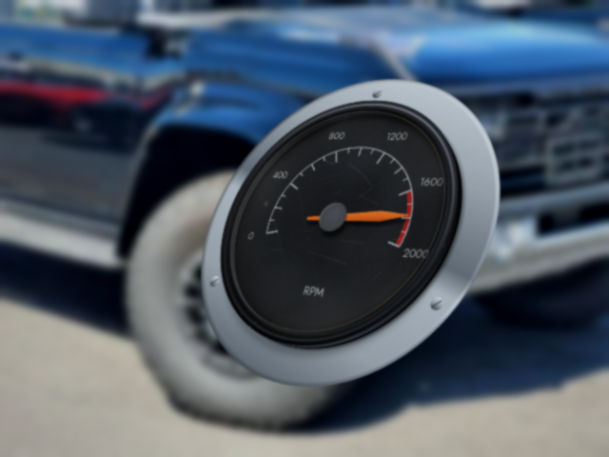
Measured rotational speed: 1800 rpm
